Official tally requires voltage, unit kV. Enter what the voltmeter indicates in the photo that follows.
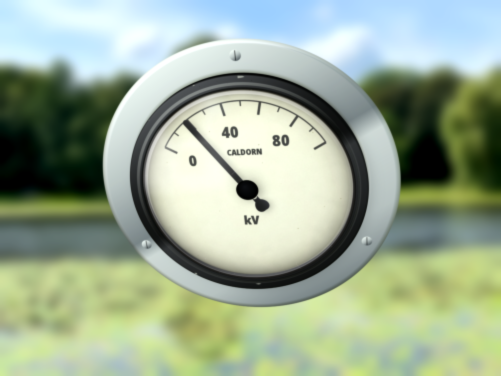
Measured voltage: 20 kV
